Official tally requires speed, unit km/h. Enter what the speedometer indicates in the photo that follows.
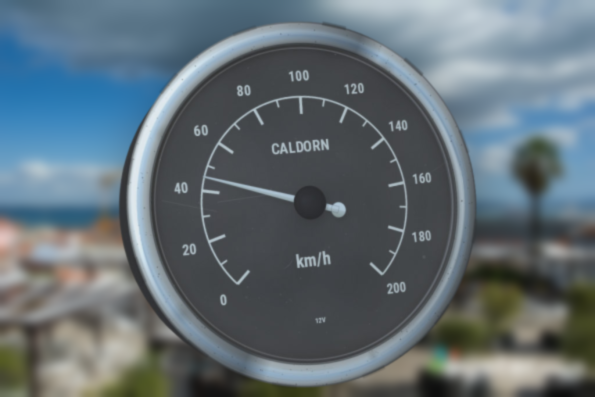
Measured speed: 45 km/h
